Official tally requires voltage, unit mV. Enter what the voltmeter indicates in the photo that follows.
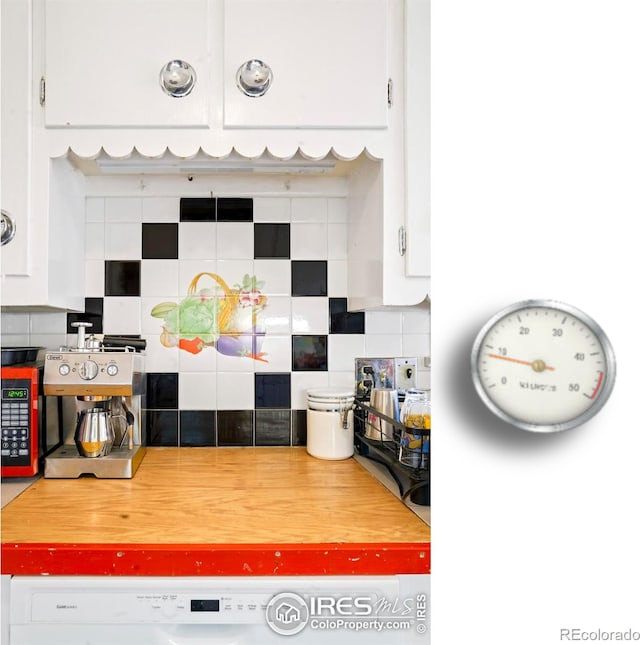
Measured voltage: 8 mV
